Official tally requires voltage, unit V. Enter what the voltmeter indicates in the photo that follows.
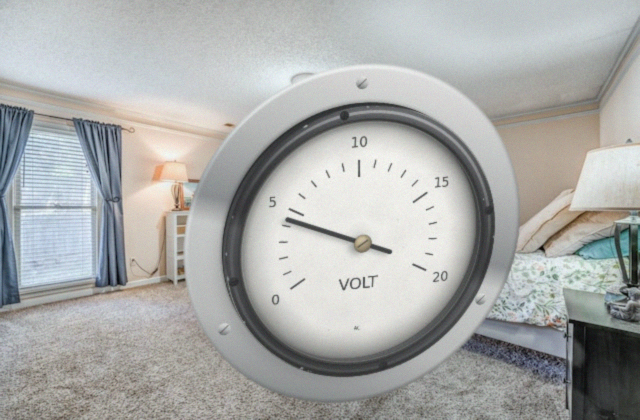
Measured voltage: 4.5 V
